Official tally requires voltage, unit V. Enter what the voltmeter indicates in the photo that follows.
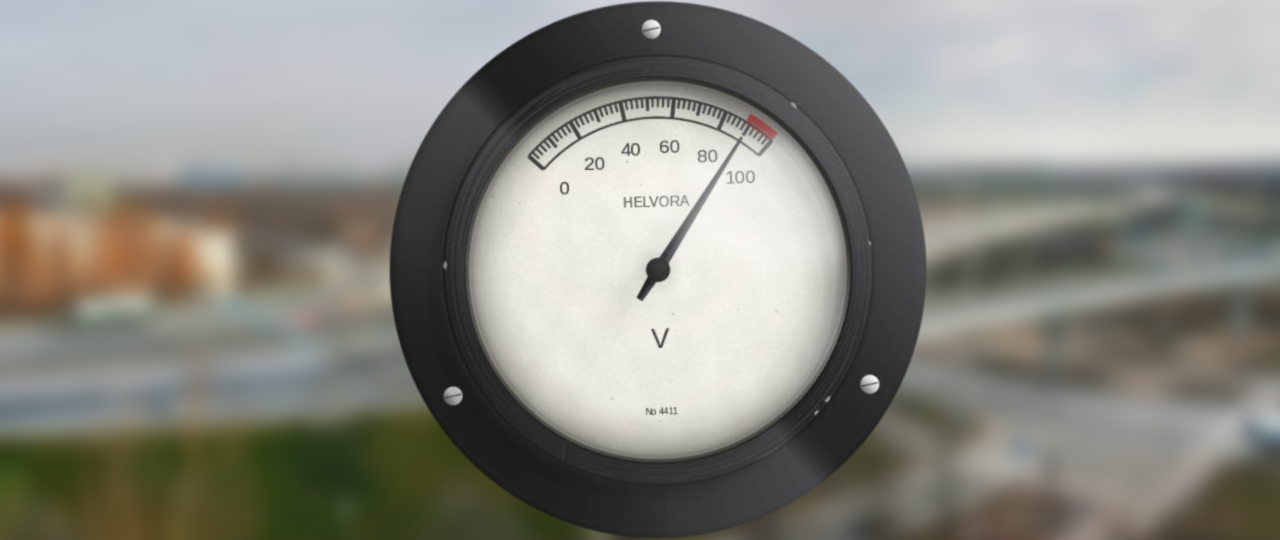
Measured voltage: 90 V
